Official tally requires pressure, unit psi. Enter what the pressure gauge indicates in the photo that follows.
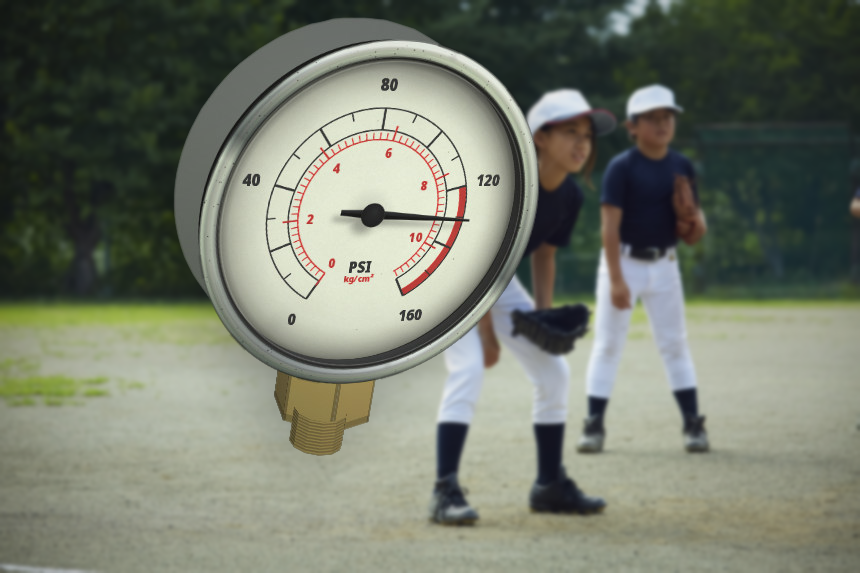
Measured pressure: 130 psi
